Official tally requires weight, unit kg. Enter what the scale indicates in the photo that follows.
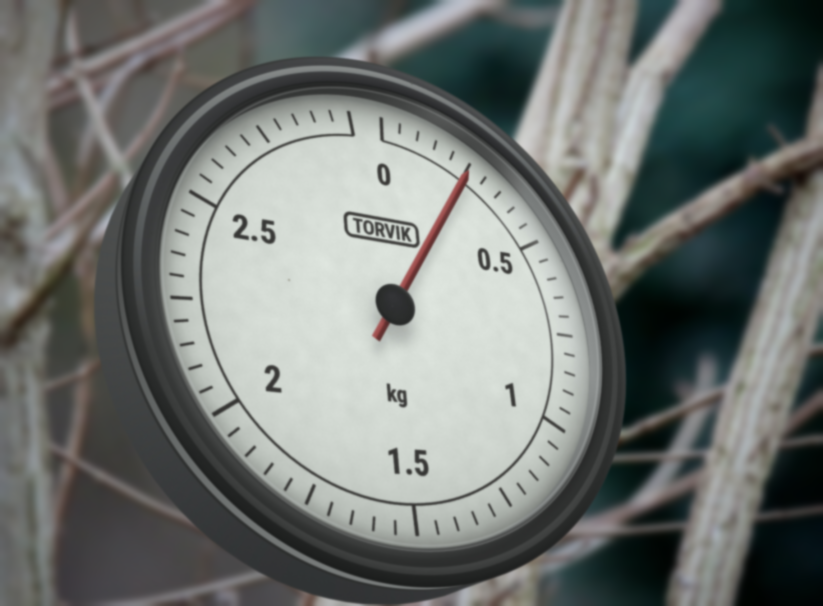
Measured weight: 0.25 kg
